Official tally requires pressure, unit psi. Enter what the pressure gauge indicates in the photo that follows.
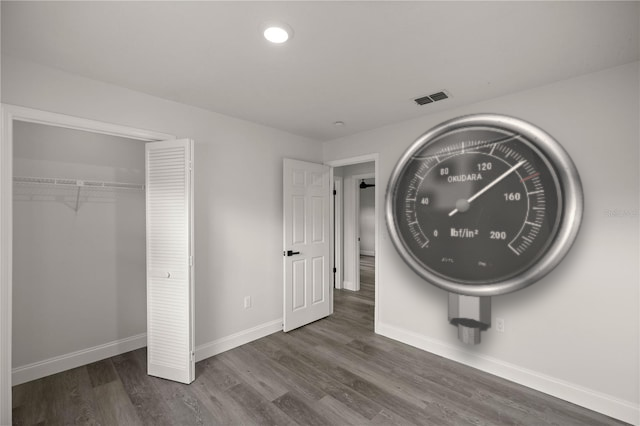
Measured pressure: 140 psi
